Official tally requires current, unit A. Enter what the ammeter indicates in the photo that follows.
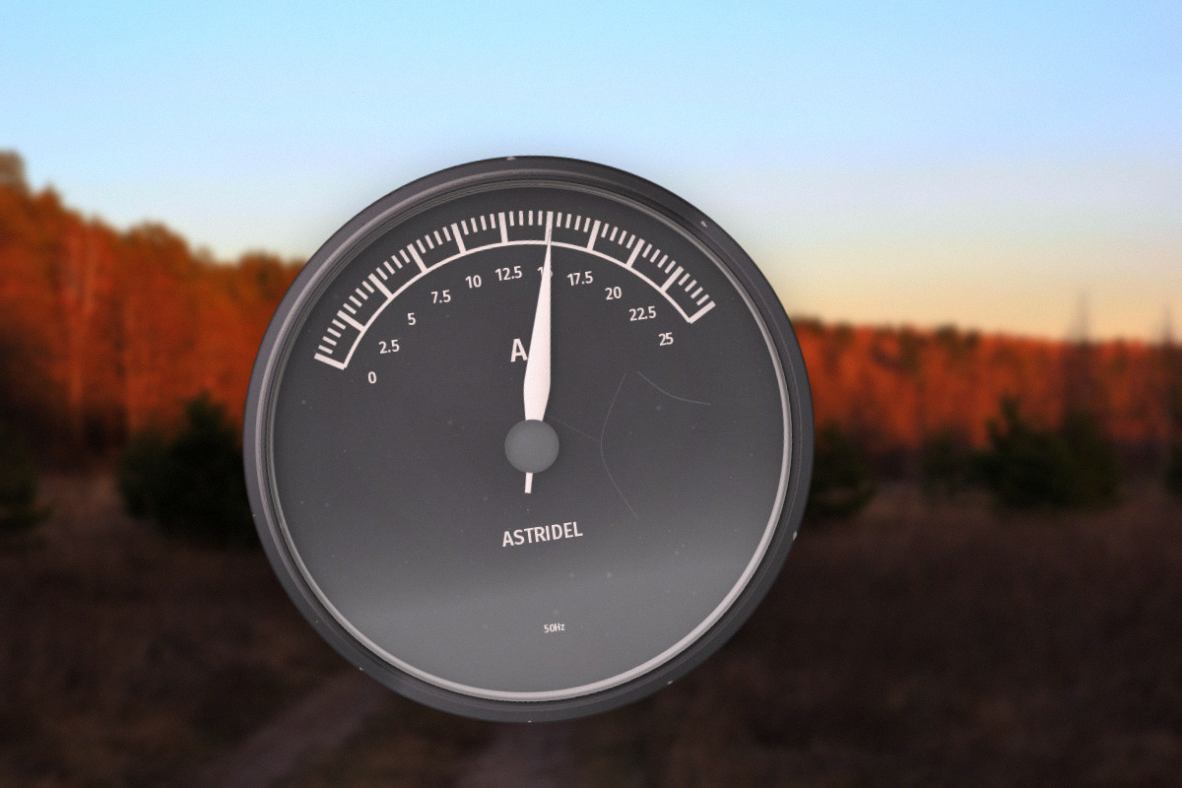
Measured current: 15 A
